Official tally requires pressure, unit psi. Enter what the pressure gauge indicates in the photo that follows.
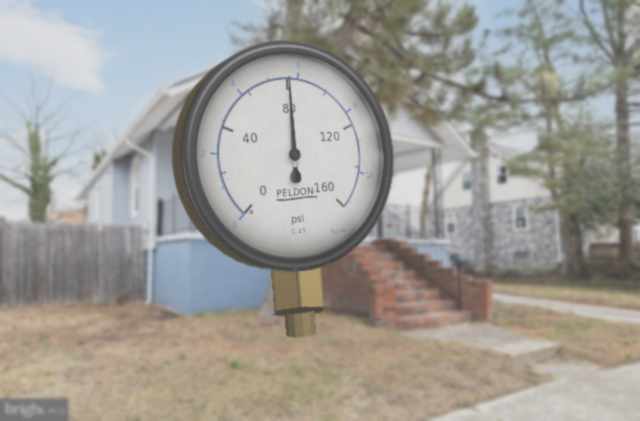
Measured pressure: 80 psi
